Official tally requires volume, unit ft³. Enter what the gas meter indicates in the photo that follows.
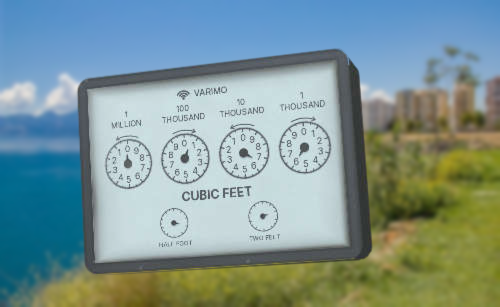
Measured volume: 6600 ft³
